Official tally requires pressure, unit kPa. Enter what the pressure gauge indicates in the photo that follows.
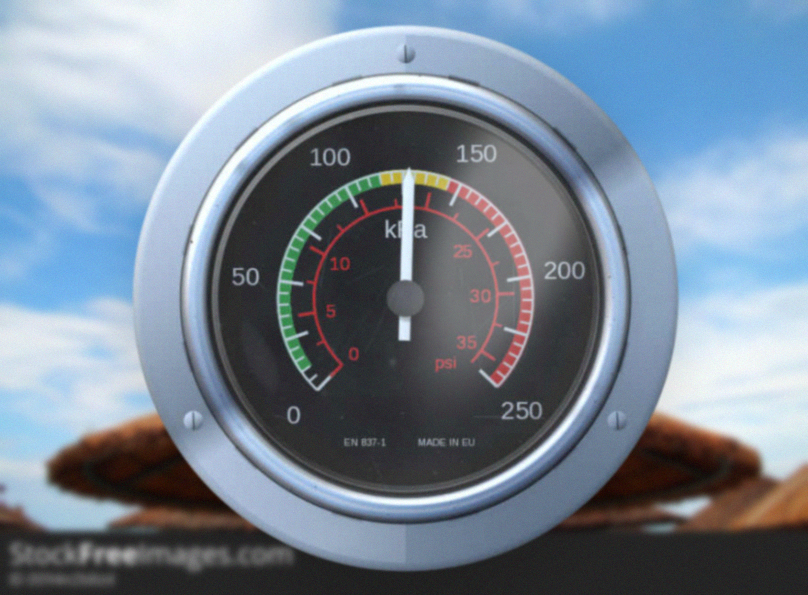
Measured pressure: 127.5 kPa
